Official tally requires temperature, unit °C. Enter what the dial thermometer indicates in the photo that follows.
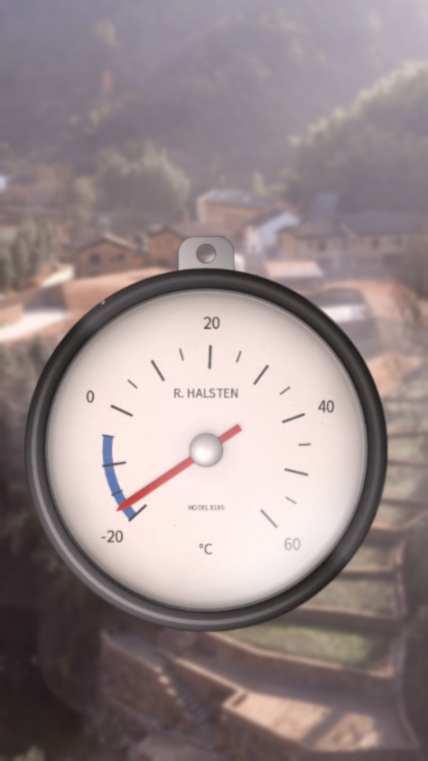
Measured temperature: -17.5 °C
